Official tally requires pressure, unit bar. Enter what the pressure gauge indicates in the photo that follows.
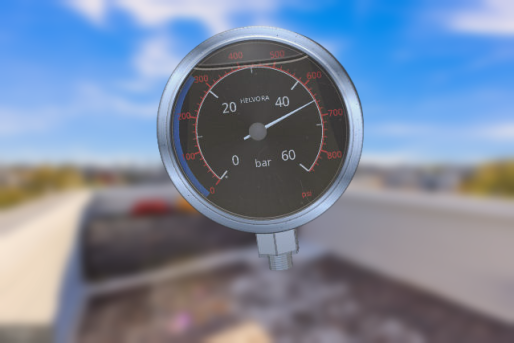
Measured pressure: 45 bar
